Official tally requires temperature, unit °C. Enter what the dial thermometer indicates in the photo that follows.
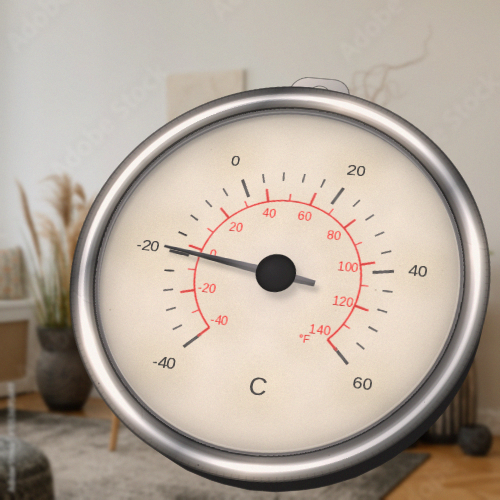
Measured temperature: -20 °C
